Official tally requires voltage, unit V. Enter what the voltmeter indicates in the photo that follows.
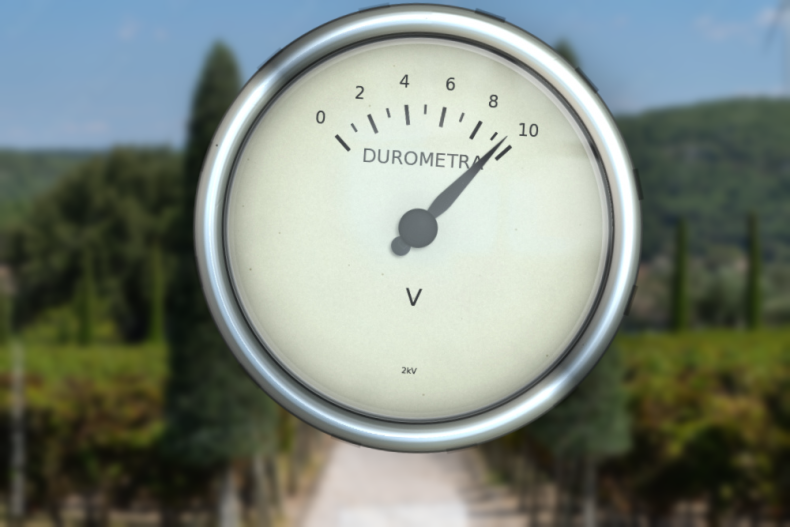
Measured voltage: 9.5 V
